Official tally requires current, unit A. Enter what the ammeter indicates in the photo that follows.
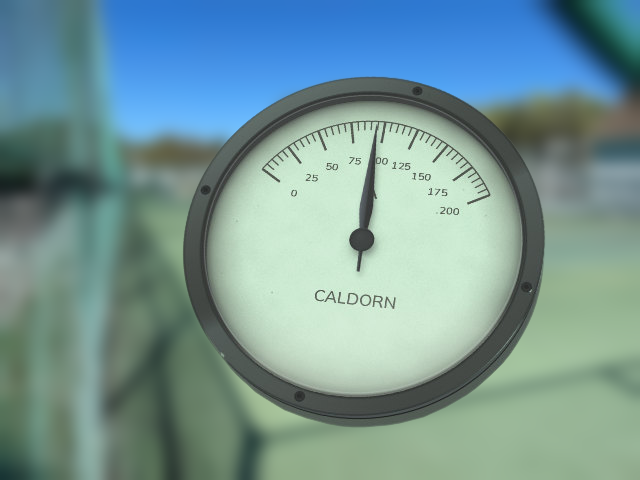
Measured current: 95 A
